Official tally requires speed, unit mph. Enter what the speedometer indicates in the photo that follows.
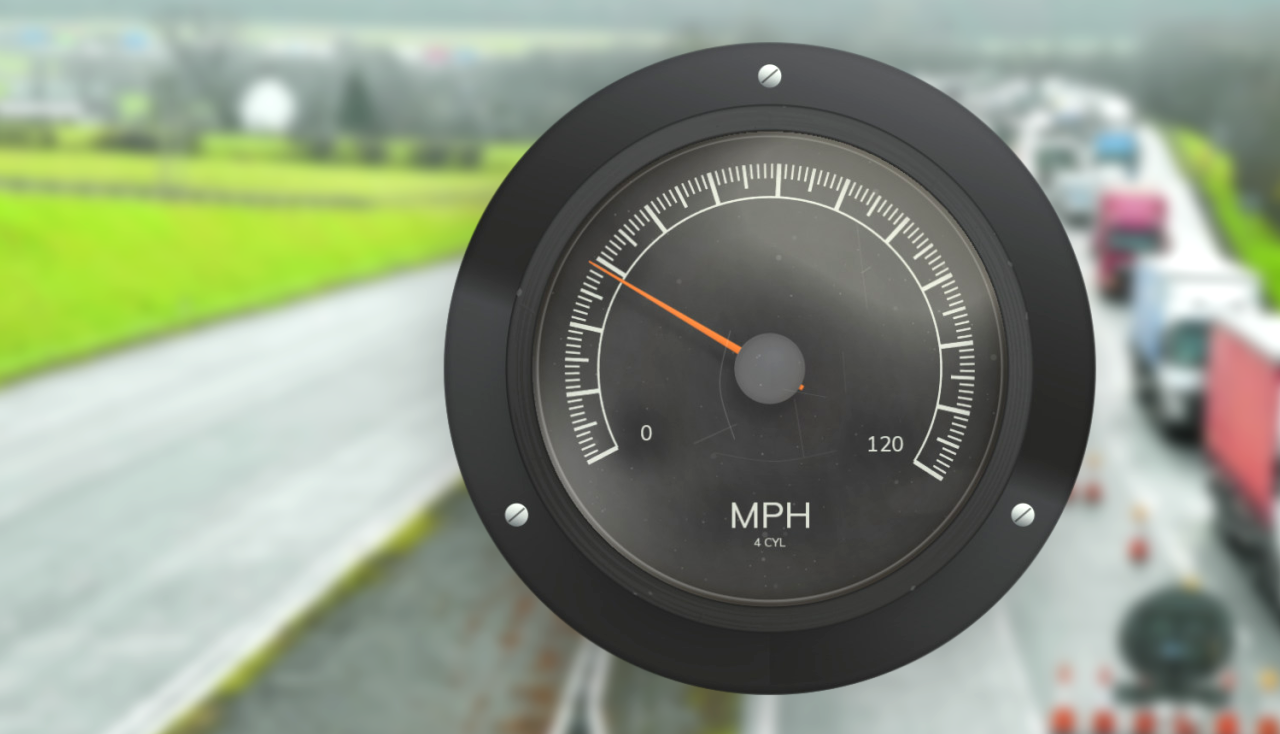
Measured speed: 29 mph
